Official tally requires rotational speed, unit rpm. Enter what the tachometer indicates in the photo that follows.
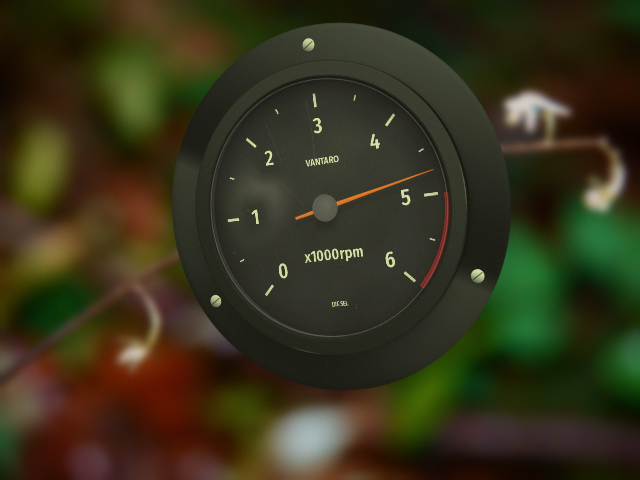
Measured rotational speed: 4750 rpm
